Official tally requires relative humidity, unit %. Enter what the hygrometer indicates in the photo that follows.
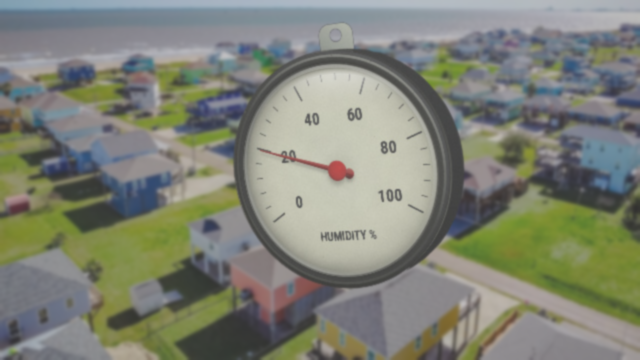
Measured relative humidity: 20 %
